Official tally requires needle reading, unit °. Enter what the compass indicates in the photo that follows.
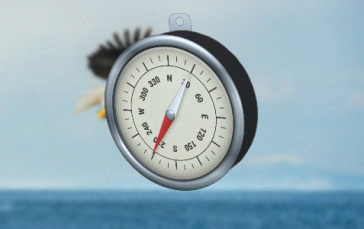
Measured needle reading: 210 °
